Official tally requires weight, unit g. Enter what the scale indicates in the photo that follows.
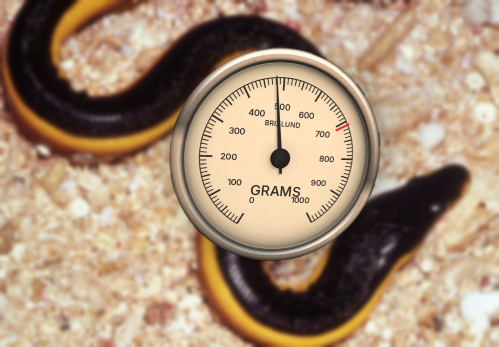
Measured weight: 480 g
